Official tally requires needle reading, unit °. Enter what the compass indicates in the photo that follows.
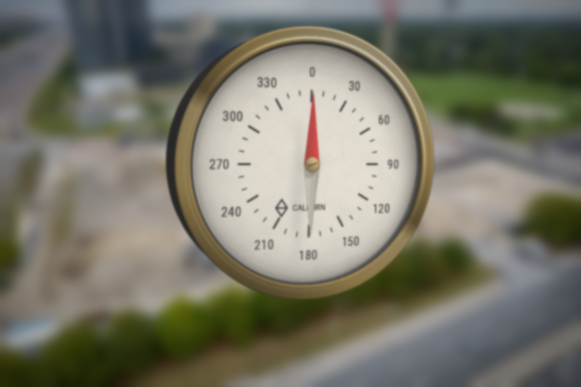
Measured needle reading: 0 °
